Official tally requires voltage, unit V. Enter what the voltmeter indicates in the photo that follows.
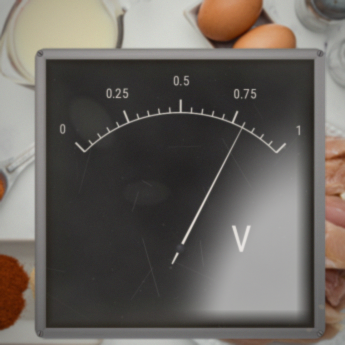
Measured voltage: 0.8 V
